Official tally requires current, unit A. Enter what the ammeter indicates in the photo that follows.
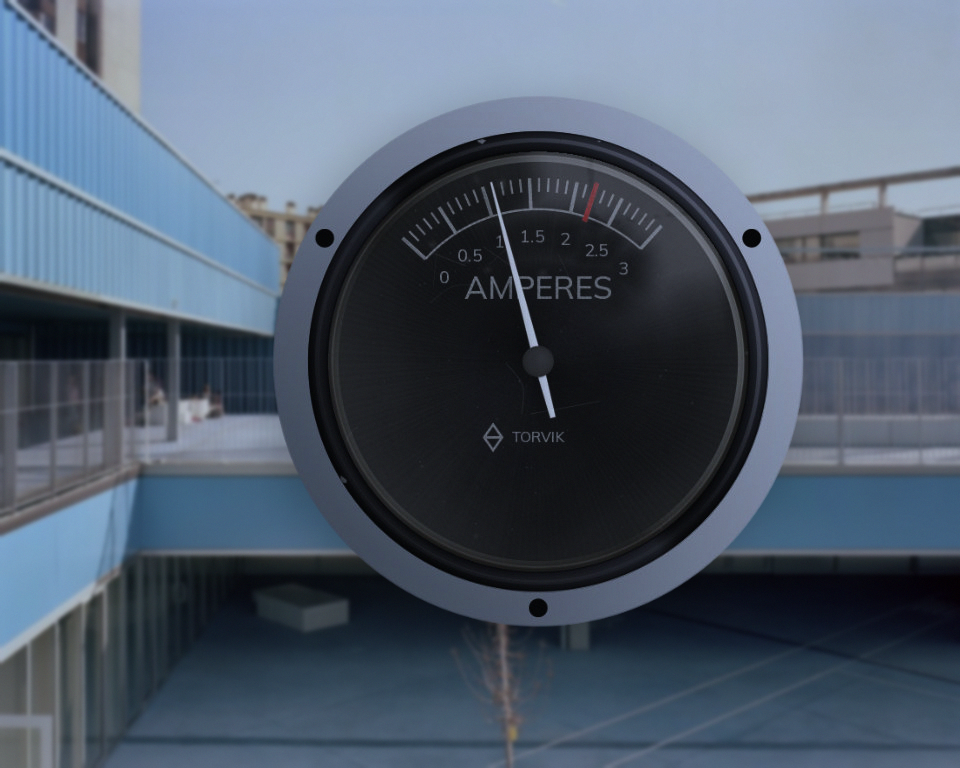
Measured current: 1.1 A
